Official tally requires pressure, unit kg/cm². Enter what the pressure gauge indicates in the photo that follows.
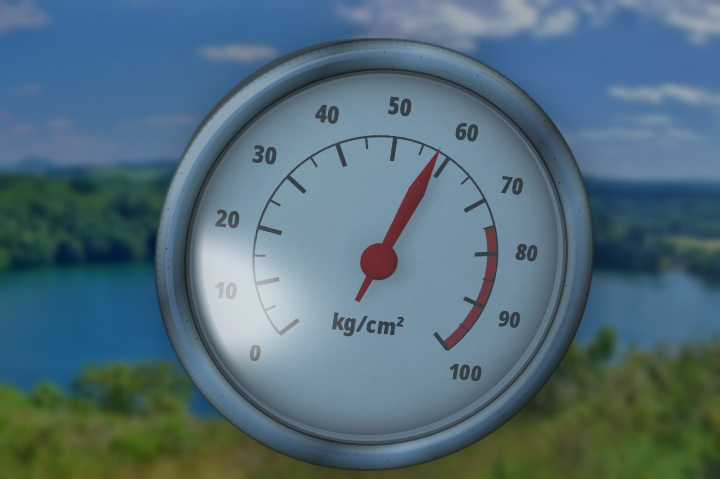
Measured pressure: 57.5 kg/cm²
